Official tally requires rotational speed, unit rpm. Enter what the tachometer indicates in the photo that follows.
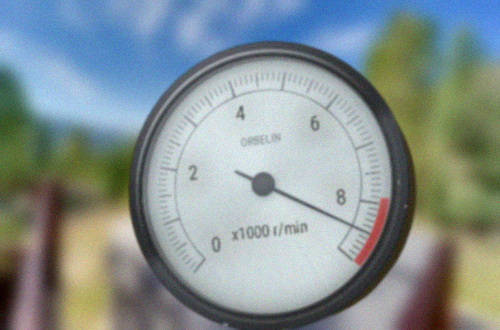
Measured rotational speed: 8500 rpm
